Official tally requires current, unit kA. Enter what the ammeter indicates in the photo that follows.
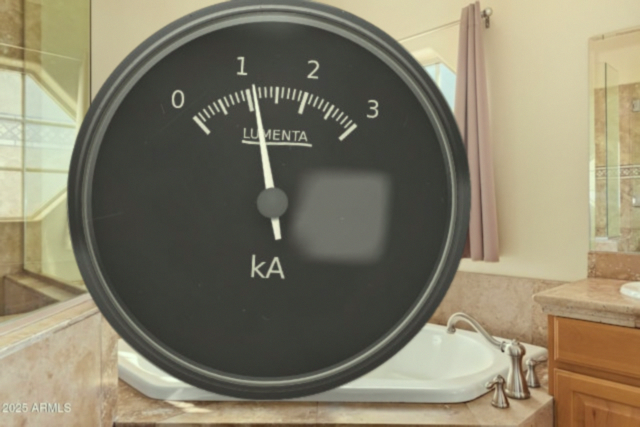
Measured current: 1.1 kA
